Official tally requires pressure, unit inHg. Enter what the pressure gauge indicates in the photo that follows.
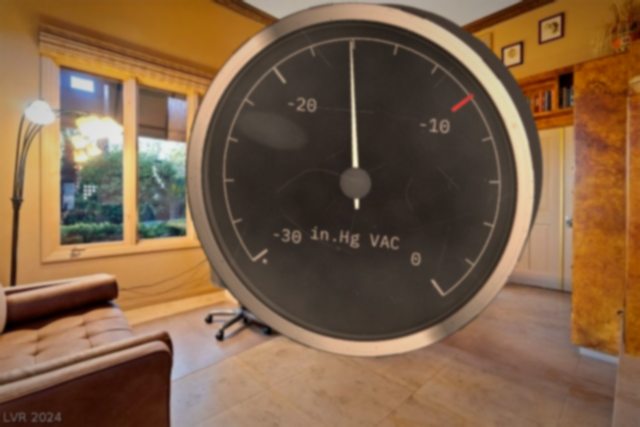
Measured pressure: -16 inHg
